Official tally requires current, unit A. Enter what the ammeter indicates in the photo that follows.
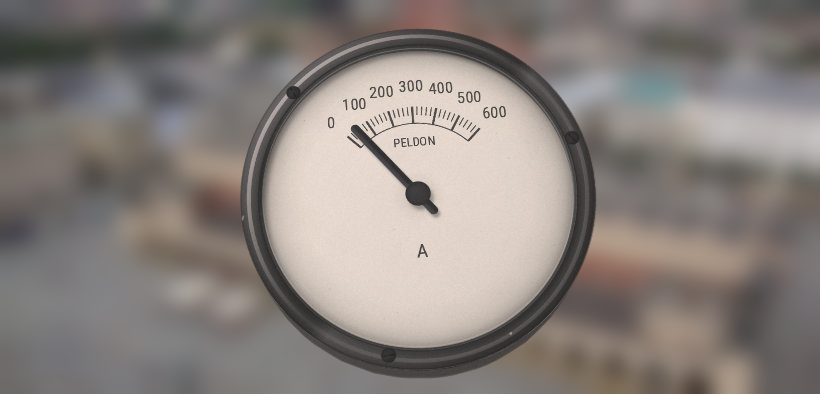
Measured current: 40 A
